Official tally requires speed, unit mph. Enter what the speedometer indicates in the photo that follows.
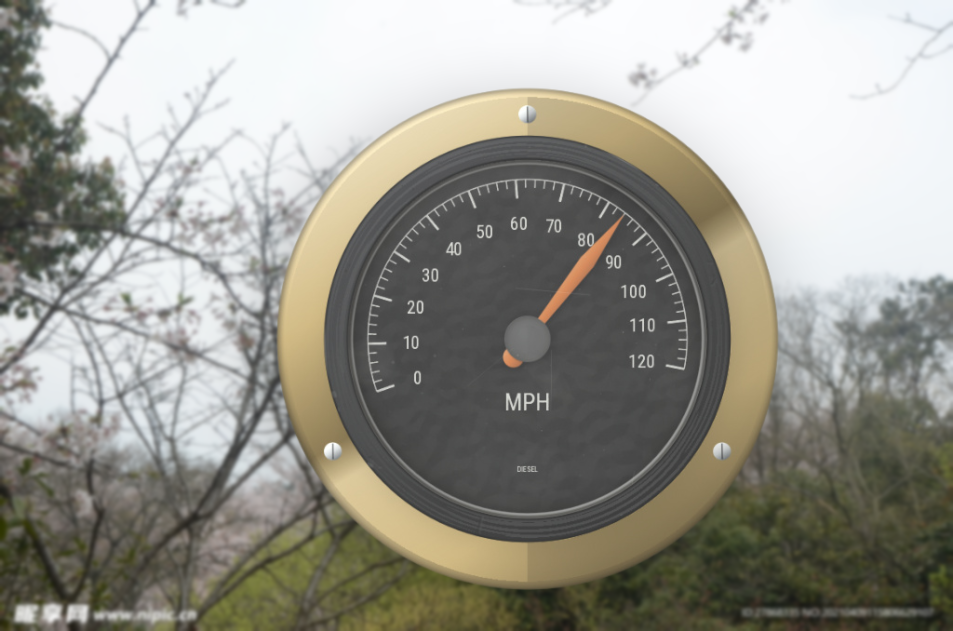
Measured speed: 84 mph
